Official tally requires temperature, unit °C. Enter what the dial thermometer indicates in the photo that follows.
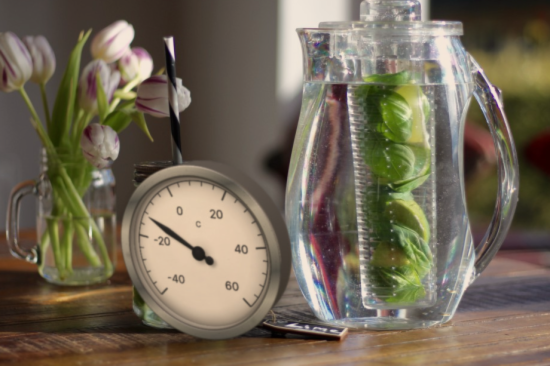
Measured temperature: -12 °C
